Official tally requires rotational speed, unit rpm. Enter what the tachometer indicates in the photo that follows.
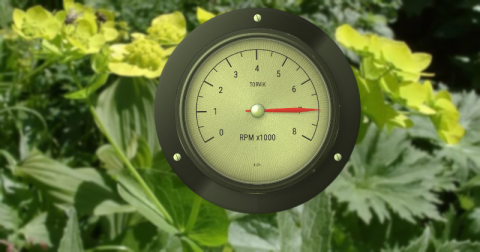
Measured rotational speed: 7000 rpm
